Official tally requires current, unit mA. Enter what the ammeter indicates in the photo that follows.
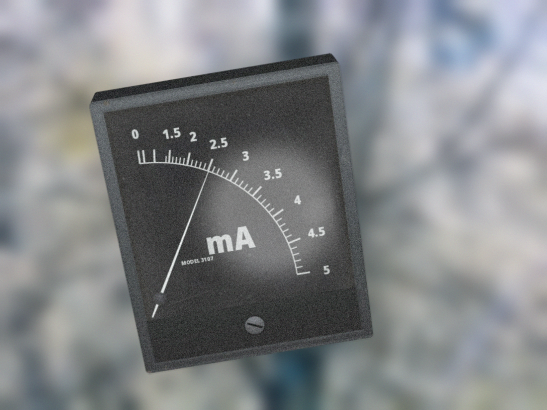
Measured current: 2.5 mA
